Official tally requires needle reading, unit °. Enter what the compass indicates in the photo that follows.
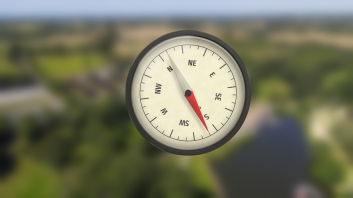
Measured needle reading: 190 °
